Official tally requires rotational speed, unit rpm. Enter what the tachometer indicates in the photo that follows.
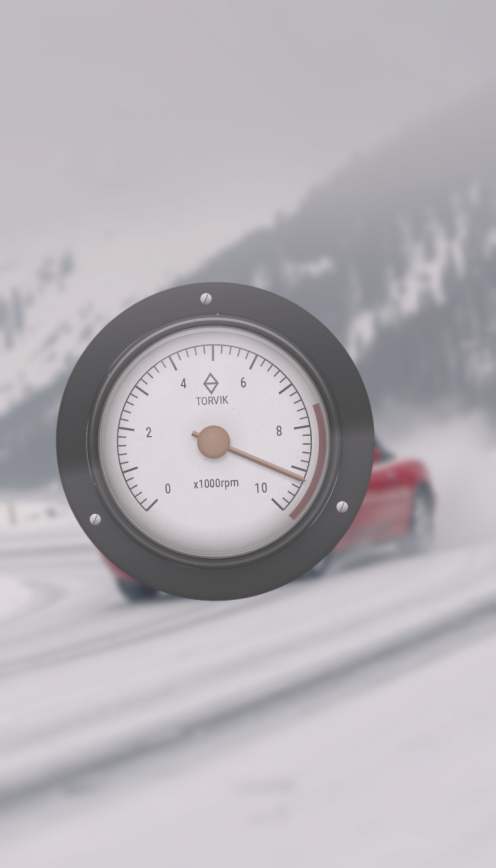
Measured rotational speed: 9200 rpm
